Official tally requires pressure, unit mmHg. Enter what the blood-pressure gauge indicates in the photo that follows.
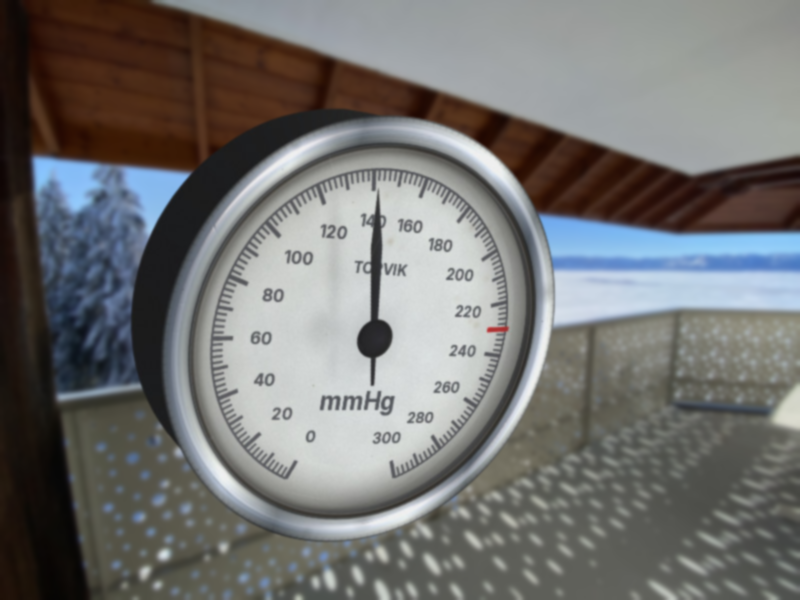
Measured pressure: 140 mmHg
